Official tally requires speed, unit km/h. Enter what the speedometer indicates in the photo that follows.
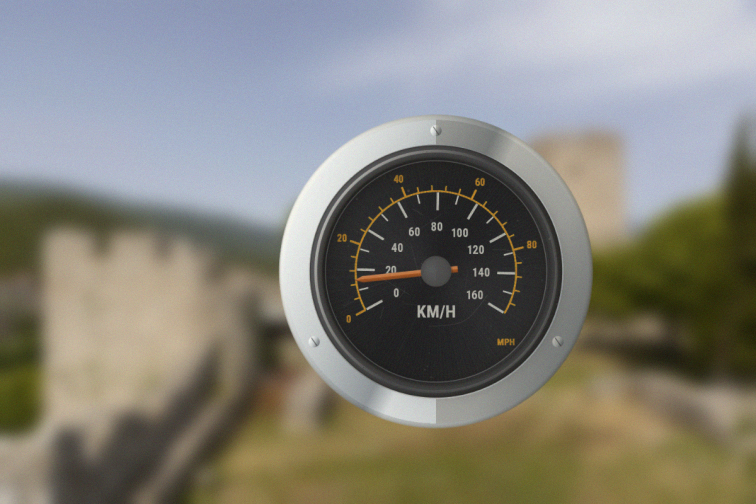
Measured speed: 15 km/h
